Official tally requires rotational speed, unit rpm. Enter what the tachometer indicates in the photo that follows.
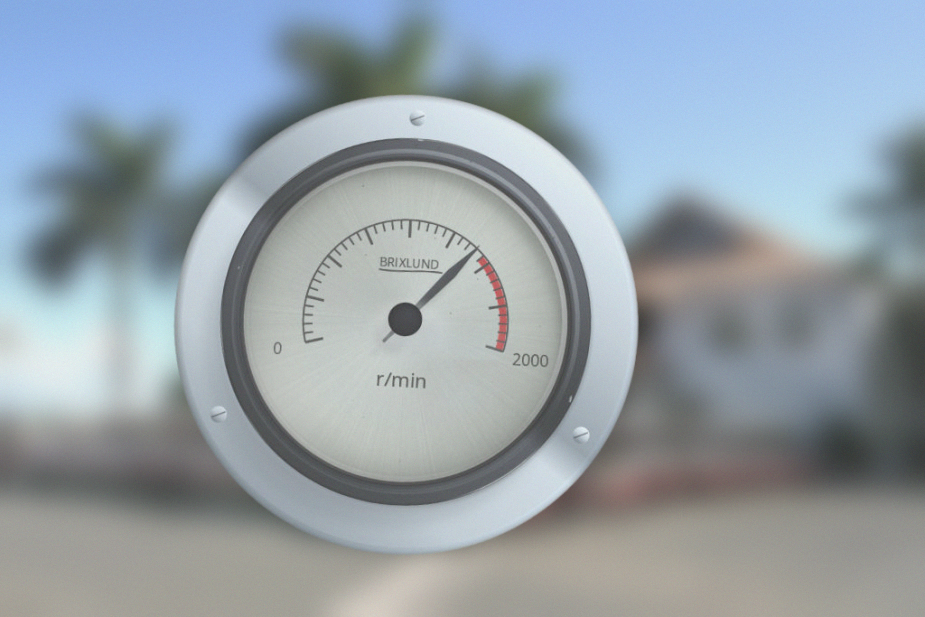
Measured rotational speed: 1400 rpm
